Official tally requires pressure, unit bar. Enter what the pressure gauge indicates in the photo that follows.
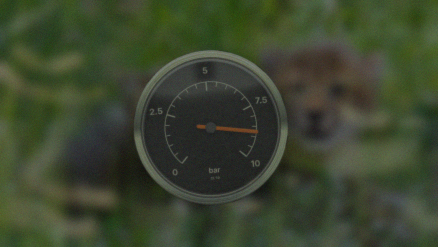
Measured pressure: 8.75 bar
